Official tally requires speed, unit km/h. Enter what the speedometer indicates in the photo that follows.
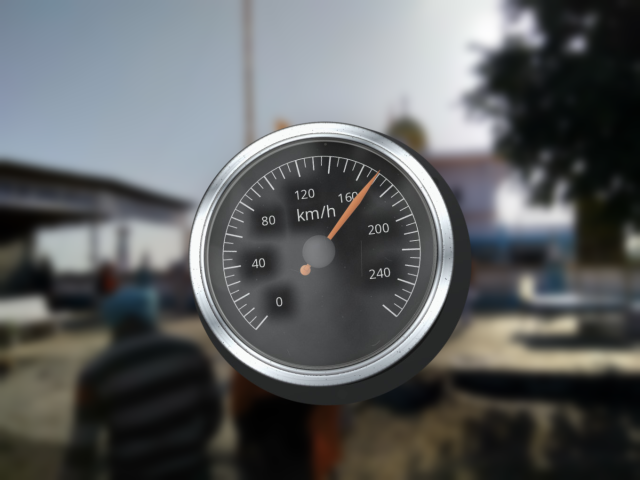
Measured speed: 170 km/h
